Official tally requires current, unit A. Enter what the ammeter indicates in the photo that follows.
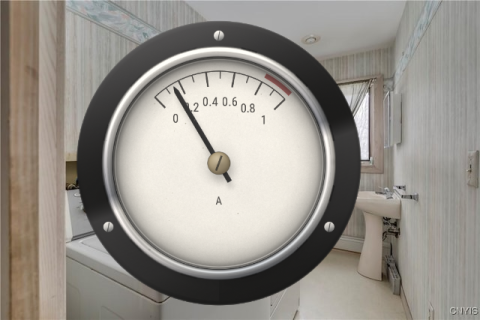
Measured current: 0.15 A
